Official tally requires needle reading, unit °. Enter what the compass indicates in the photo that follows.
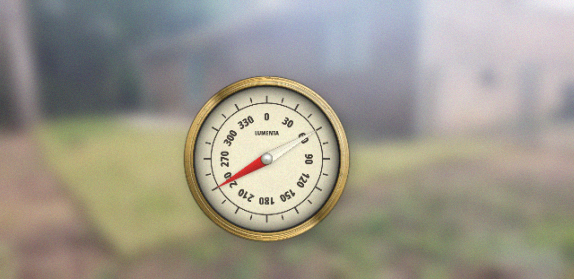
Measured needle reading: 240 °
